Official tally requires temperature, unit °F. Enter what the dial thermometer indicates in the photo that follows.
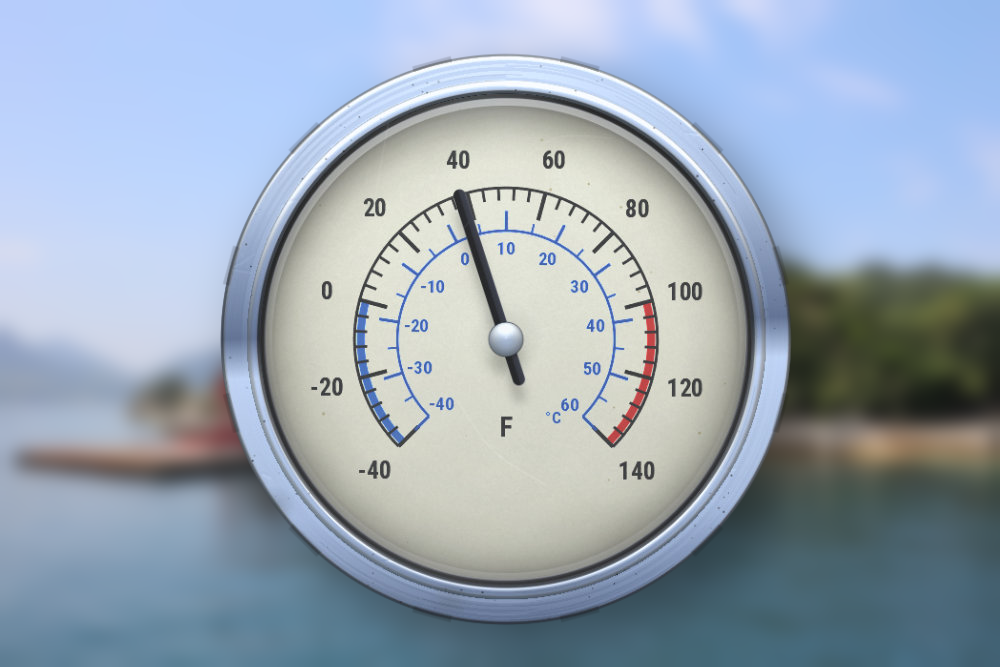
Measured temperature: 38 °F
